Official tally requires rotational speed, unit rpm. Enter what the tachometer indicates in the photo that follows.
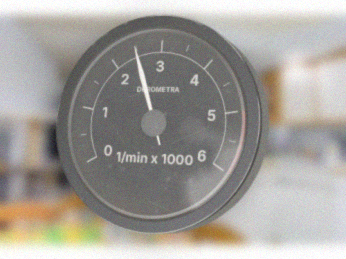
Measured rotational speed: 2500 rpm
